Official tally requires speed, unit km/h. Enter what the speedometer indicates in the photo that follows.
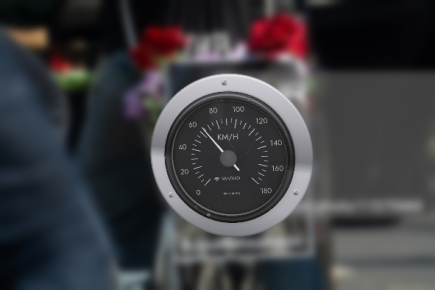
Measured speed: 65 km/h
